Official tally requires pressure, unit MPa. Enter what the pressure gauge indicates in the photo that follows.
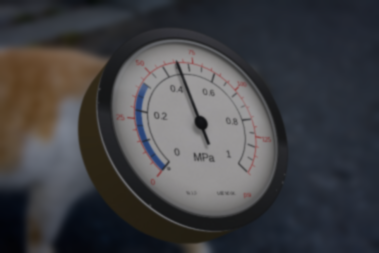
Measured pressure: 0.45 MPa
